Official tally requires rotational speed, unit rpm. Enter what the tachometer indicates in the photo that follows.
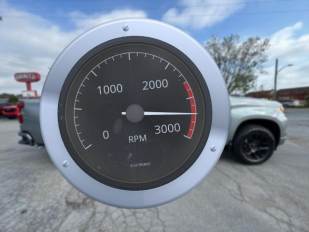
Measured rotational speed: 2700 rpm
